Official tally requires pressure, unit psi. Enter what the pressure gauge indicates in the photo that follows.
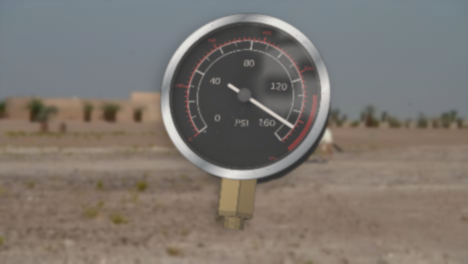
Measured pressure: 150 psi
